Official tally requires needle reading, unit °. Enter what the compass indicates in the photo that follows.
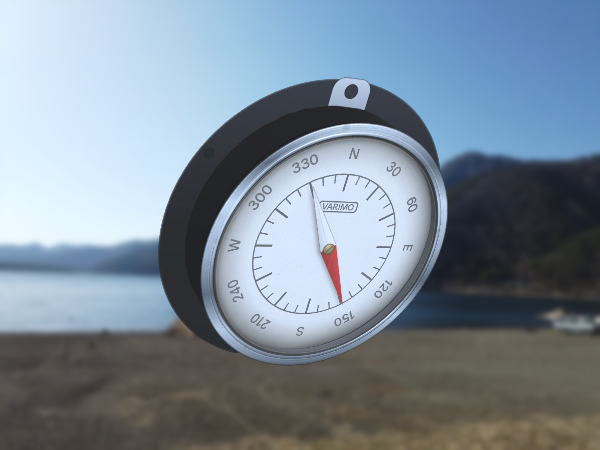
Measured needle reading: 150 °
